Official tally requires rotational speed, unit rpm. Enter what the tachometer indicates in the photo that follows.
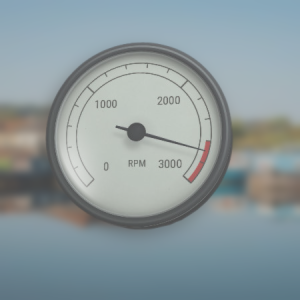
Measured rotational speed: 2700 rpm
